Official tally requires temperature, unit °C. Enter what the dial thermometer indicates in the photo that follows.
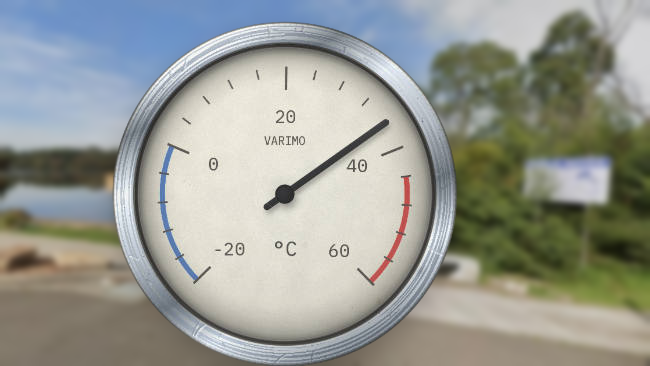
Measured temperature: 36 °C
